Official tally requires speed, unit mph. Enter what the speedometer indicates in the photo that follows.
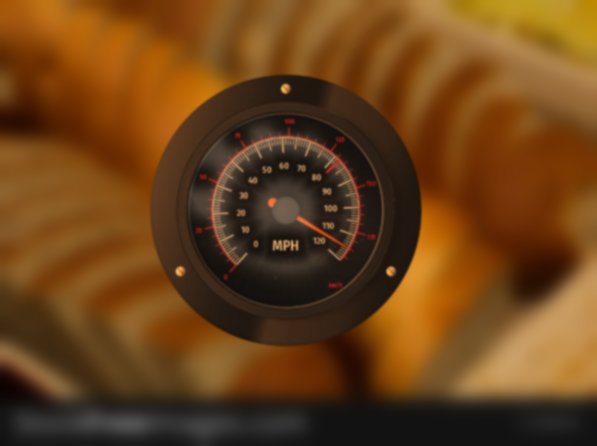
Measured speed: 115 mph
